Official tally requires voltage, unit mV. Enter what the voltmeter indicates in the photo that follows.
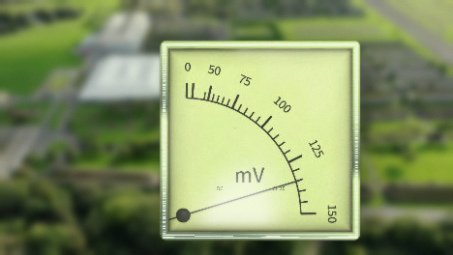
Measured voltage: 135 mV
